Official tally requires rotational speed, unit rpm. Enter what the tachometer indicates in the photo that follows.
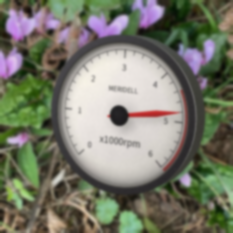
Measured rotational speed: 4800 rpm
